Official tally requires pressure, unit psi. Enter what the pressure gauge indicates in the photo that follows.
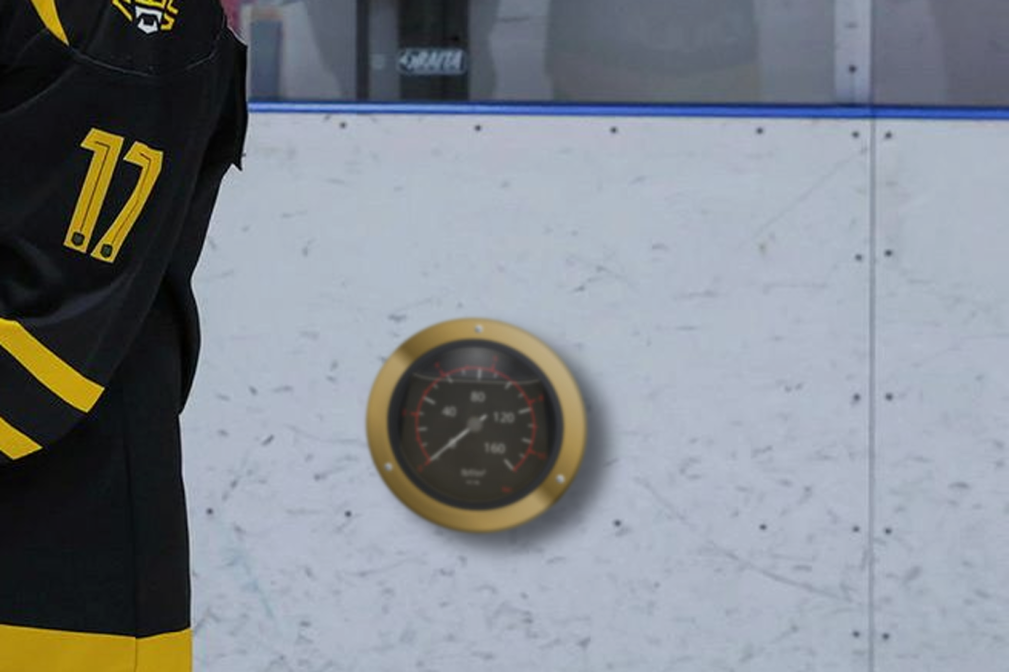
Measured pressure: 0 psi
